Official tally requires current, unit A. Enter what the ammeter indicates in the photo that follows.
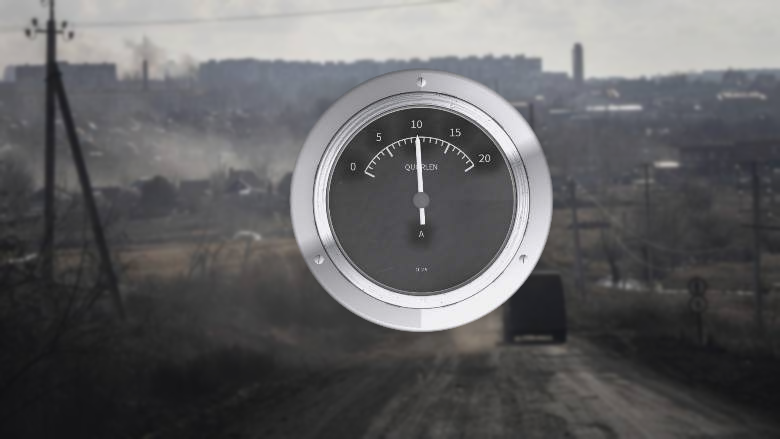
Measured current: 10 A
